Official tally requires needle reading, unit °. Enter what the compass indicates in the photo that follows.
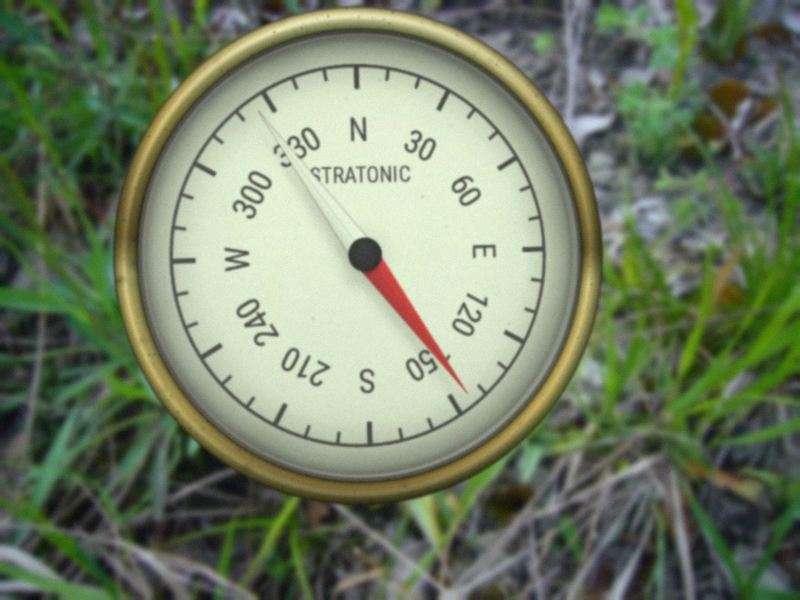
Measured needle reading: 145 °
